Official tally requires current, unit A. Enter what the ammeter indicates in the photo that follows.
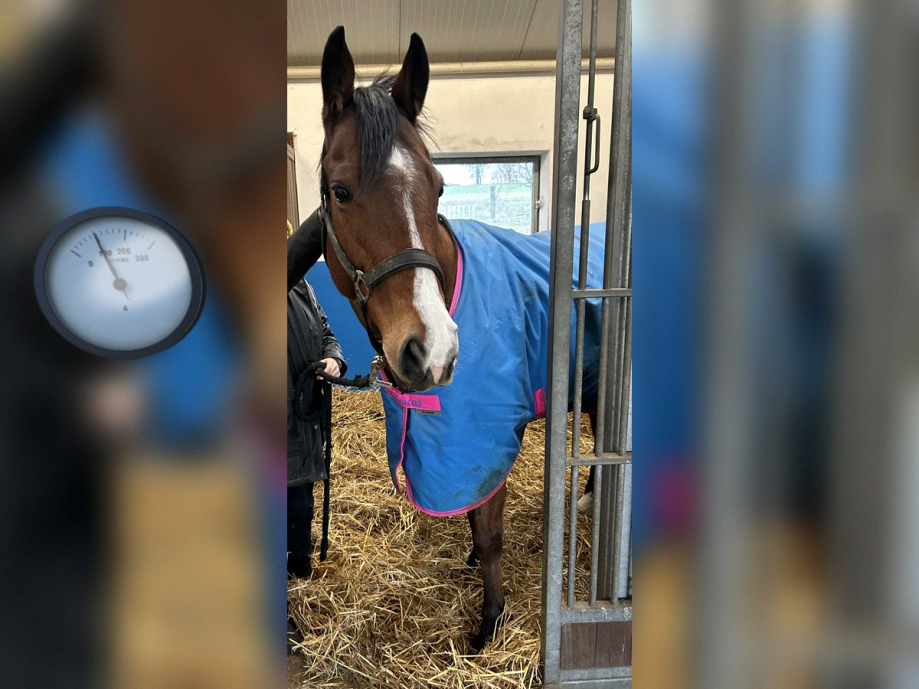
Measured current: 100 A
